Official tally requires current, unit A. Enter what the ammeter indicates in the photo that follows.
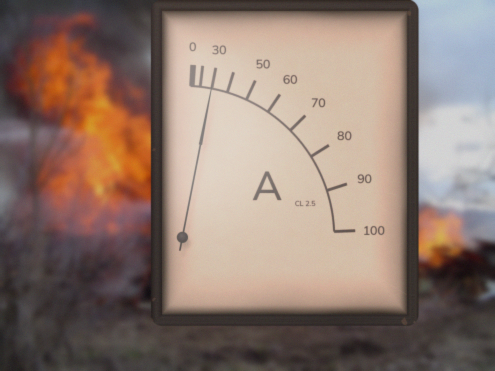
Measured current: 30 A
